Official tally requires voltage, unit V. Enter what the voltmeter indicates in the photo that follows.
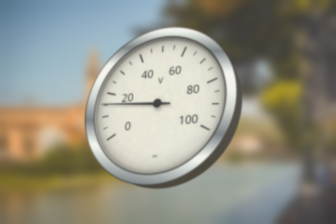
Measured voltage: 15 V
